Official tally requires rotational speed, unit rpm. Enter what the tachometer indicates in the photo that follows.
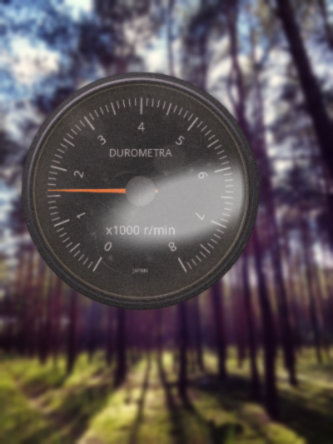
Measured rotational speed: 1600 rpm
